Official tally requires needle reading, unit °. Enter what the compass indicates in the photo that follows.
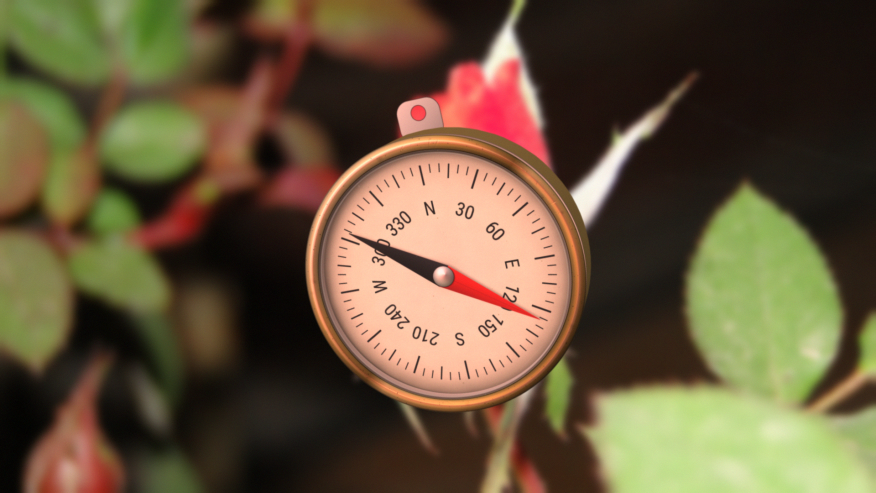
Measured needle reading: 125 °
